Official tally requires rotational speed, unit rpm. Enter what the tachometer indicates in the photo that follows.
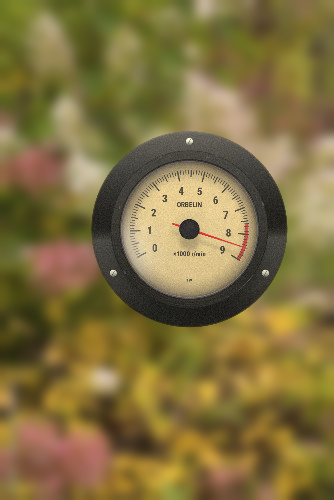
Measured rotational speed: 8500 rpm
